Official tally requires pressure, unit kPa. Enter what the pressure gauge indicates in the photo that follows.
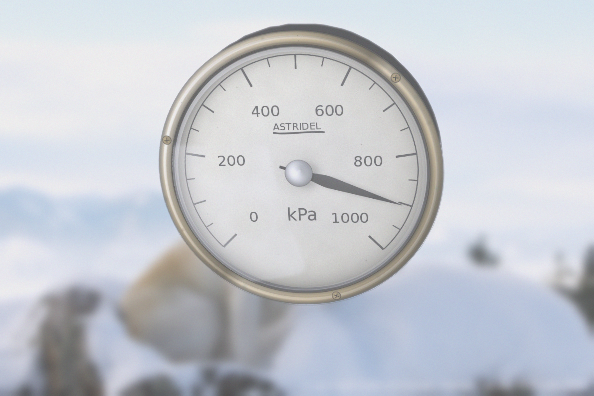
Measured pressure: 900 kPa
